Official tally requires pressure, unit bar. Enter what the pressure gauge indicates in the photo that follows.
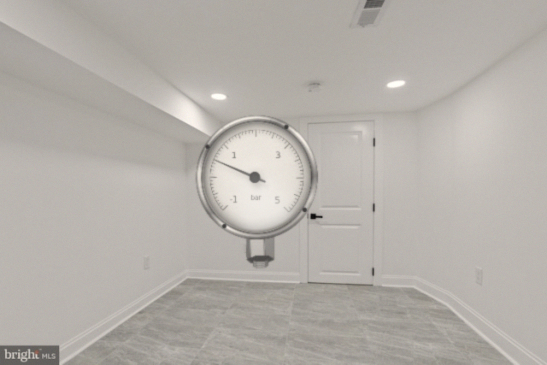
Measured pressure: 0.5 bar
